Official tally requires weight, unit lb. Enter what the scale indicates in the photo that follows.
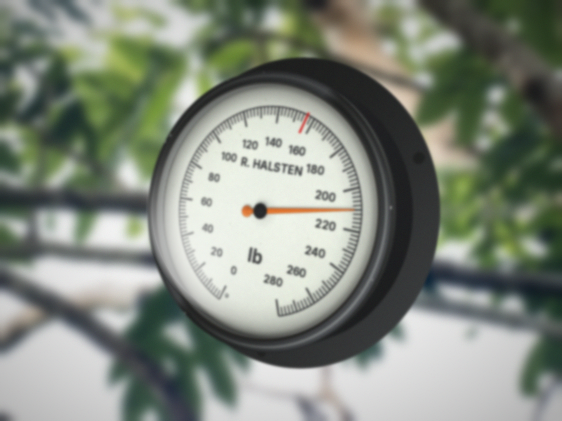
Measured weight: 210 lb
